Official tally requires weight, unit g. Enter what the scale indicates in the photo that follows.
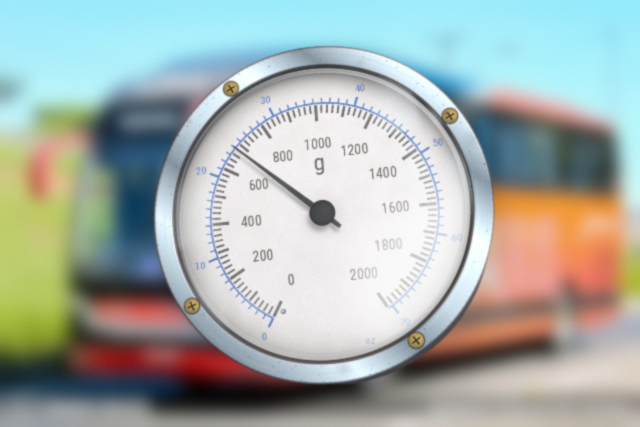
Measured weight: 680 g
